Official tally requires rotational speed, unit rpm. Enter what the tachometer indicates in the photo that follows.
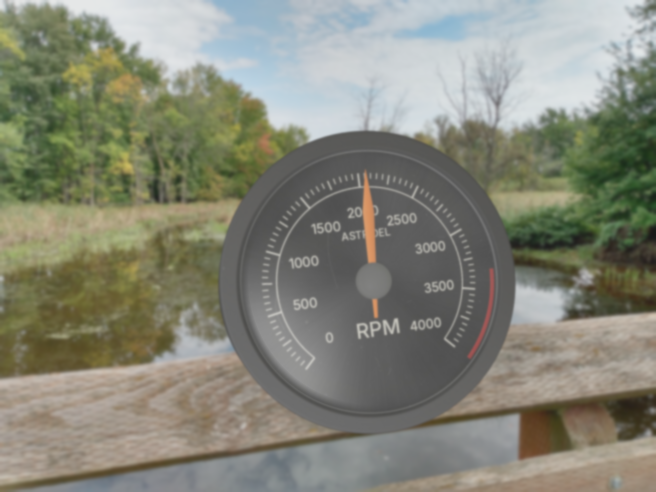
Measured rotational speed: 2050 rpm
